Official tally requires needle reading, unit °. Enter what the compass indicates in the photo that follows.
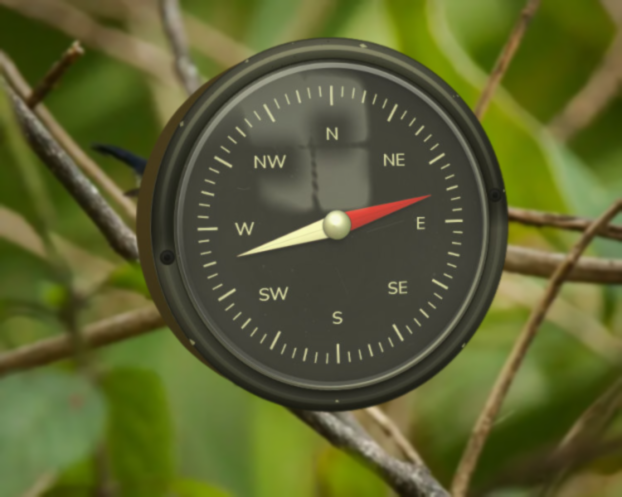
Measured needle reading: 75 °
